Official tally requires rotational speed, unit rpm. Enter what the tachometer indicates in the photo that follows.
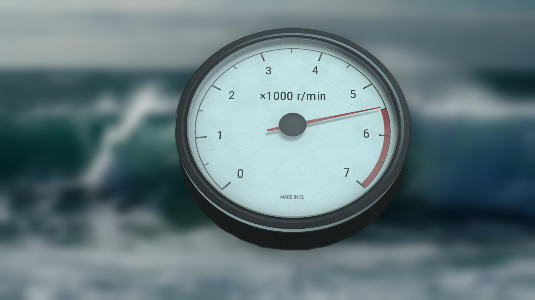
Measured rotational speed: 5500 rpm
